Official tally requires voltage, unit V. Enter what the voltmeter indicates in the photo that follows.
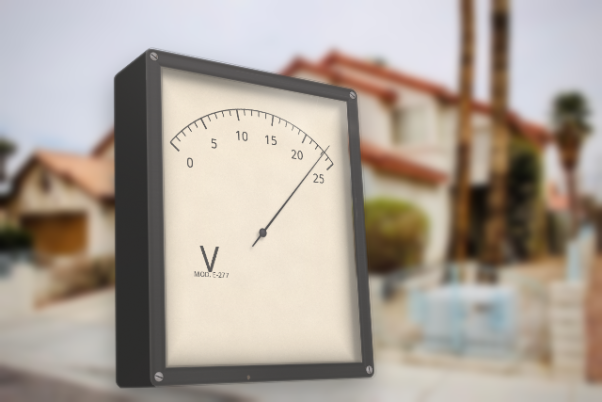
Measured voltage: 23 V
